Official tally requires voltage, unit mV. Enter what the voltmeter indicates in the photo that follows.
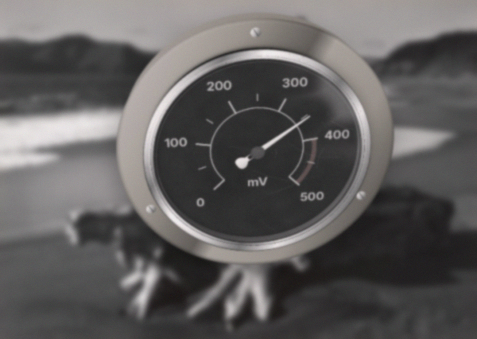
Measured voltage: 350 mV
